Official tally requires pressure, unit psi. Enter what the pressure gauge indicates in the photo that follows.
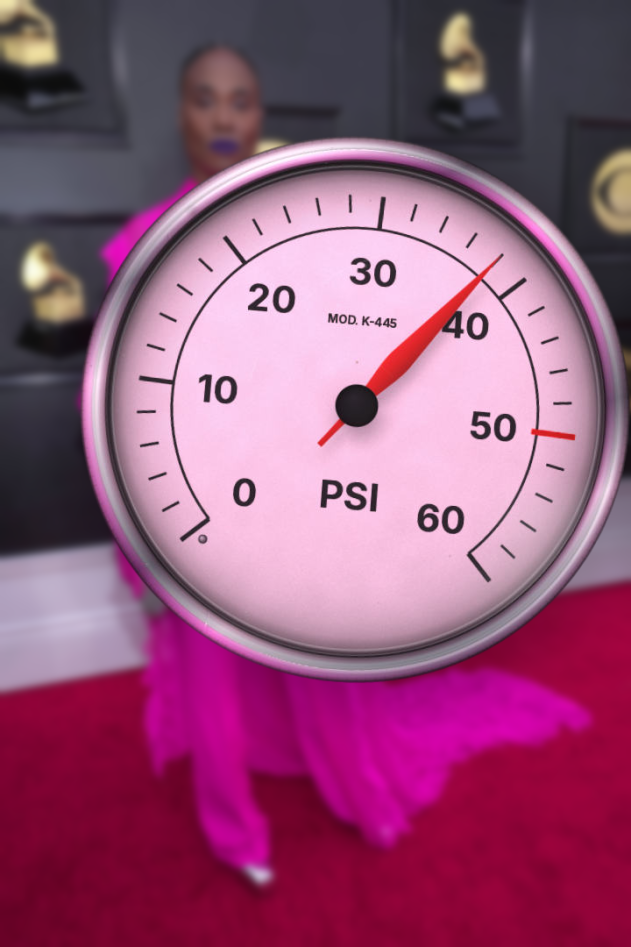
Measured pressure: 38 psi
